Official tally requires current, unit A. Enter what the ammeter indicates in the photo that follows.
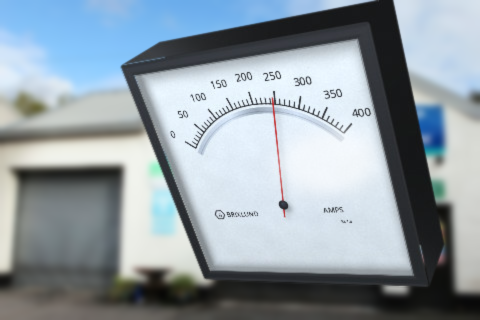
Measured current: 250 A
